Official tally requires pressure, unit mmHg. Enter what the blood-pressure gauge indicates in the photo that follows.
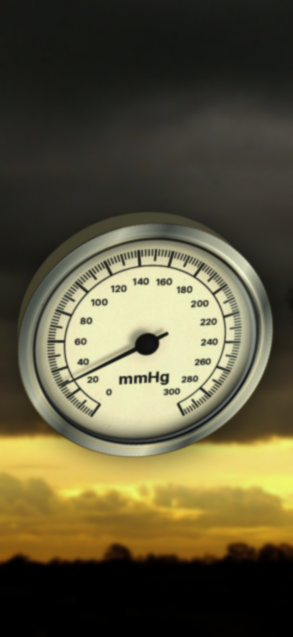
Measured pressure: 30 mmHg
